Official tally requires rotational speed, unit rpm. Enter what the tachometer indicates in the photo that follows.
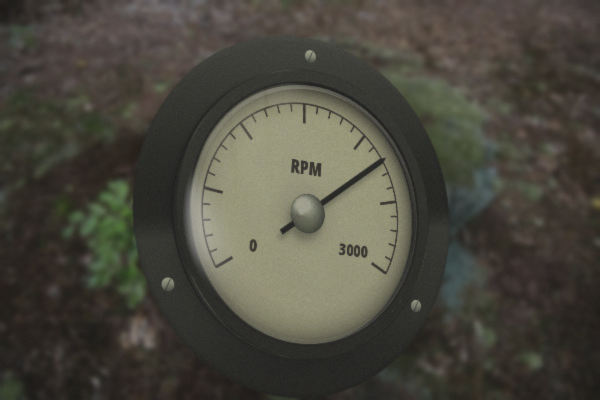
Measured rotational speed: 2200 rpm
